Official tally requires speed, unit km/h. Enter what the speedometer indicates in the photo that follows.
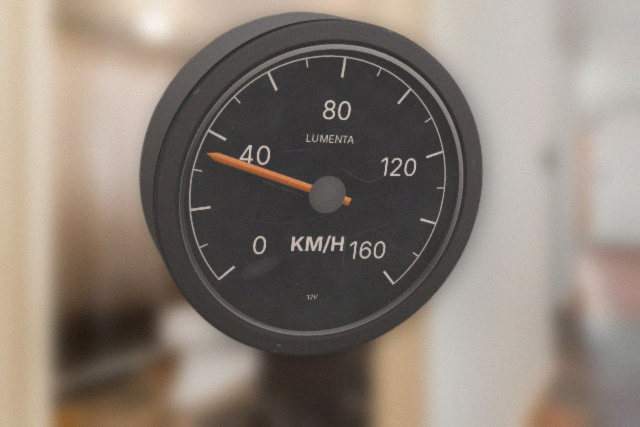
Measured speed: 35 km/h
